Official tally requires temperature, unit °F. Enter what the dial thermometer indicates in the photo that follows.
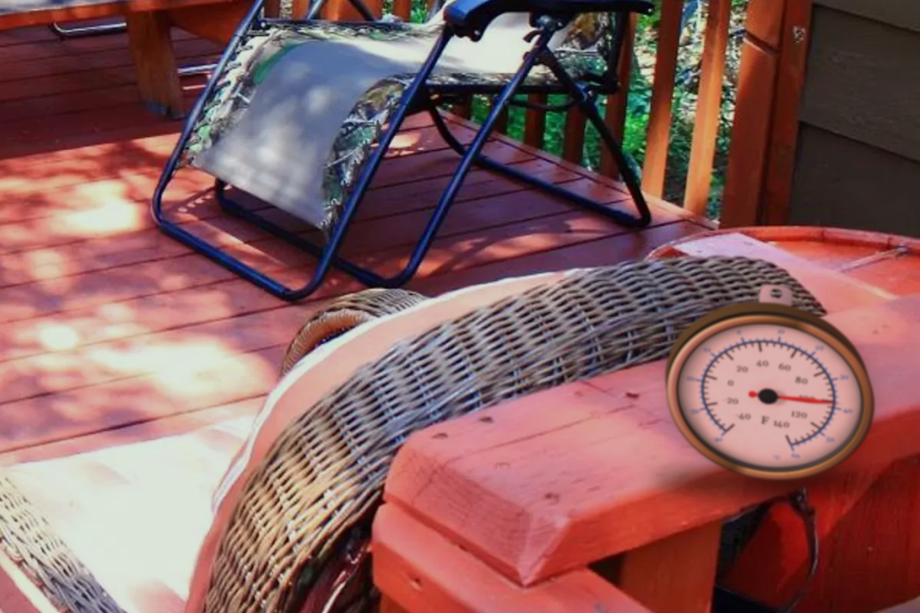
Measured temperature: 100 °F
